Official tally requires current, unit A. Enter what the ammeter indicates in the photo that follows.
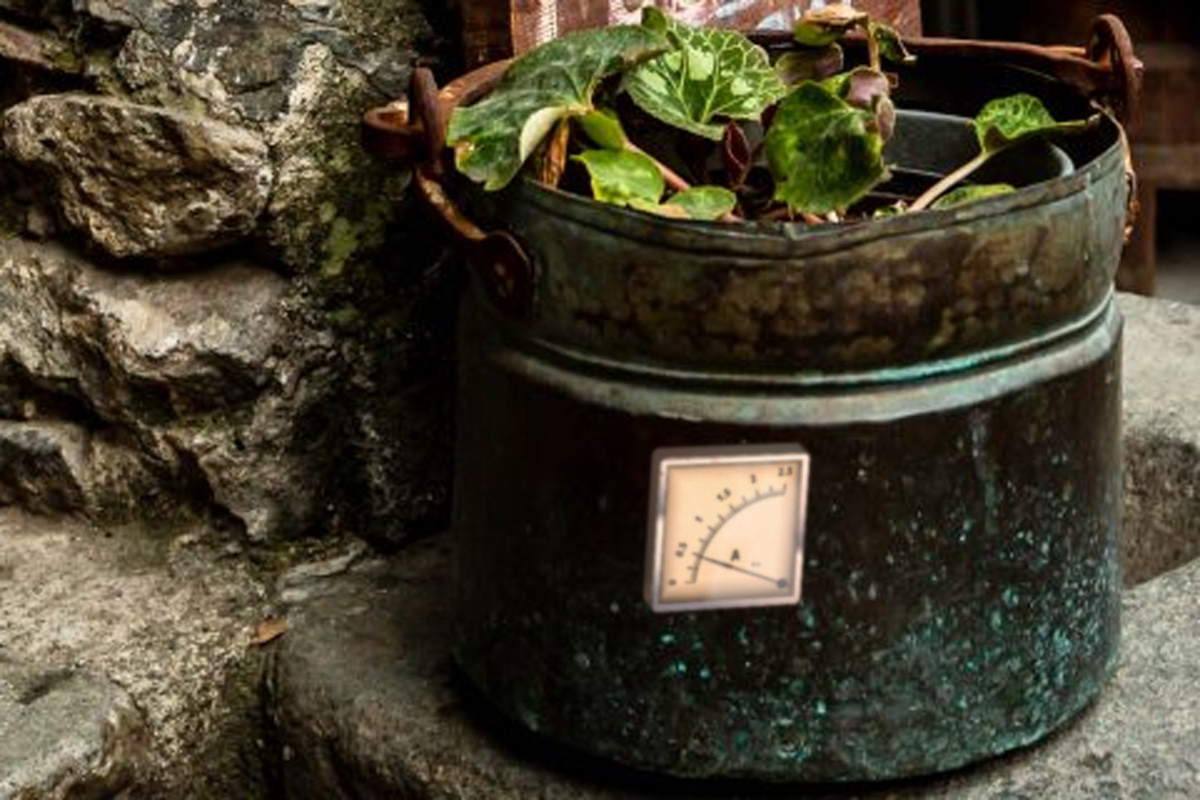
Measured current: 0.5 A
